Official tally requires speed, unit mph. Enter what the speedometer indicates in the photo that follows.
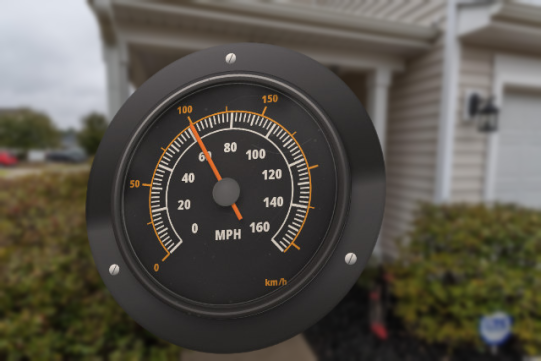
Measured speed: 62 mph
